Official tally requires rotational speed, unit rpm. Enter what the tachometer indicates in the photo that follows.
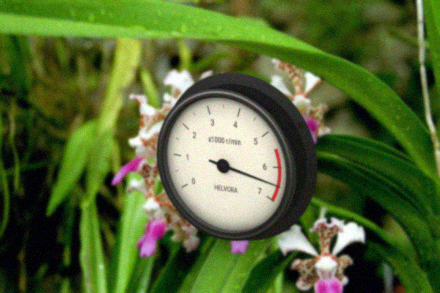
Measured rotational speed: 6500 rpm
